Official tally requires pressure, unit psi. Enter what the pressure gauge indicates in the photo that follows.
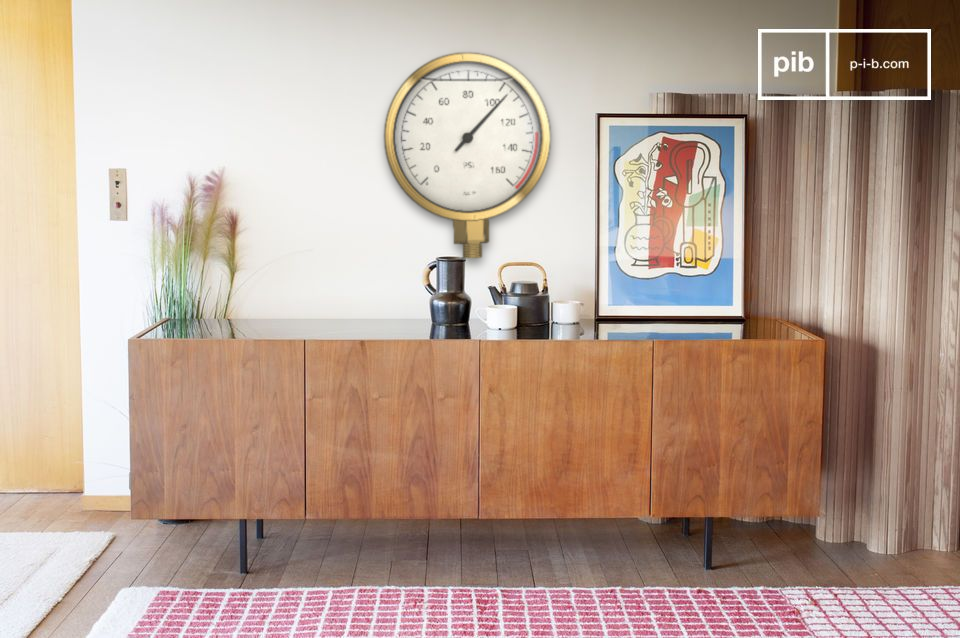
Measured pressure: 105 psi
